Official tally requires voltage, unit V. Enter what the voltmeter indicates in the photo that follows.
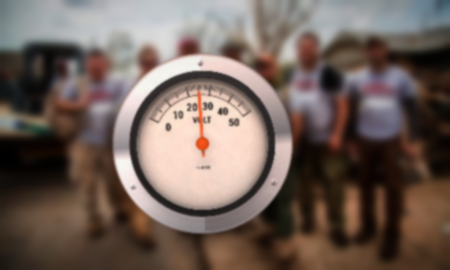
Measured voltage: 25 V
